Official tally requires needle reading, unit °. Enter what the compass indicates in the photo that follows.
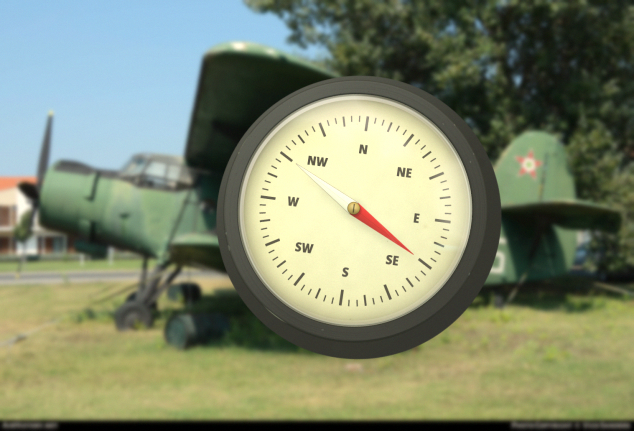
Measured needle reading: 120 °
